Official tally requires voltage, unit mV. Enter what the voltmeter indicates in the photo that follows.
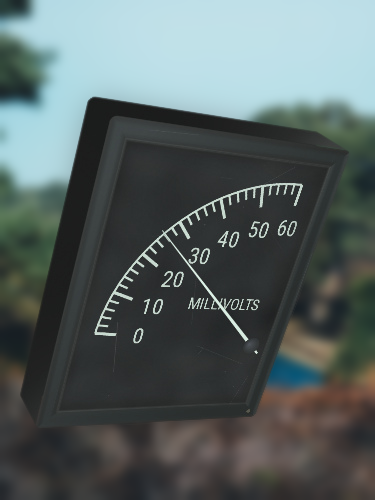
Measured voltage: 26 mV
